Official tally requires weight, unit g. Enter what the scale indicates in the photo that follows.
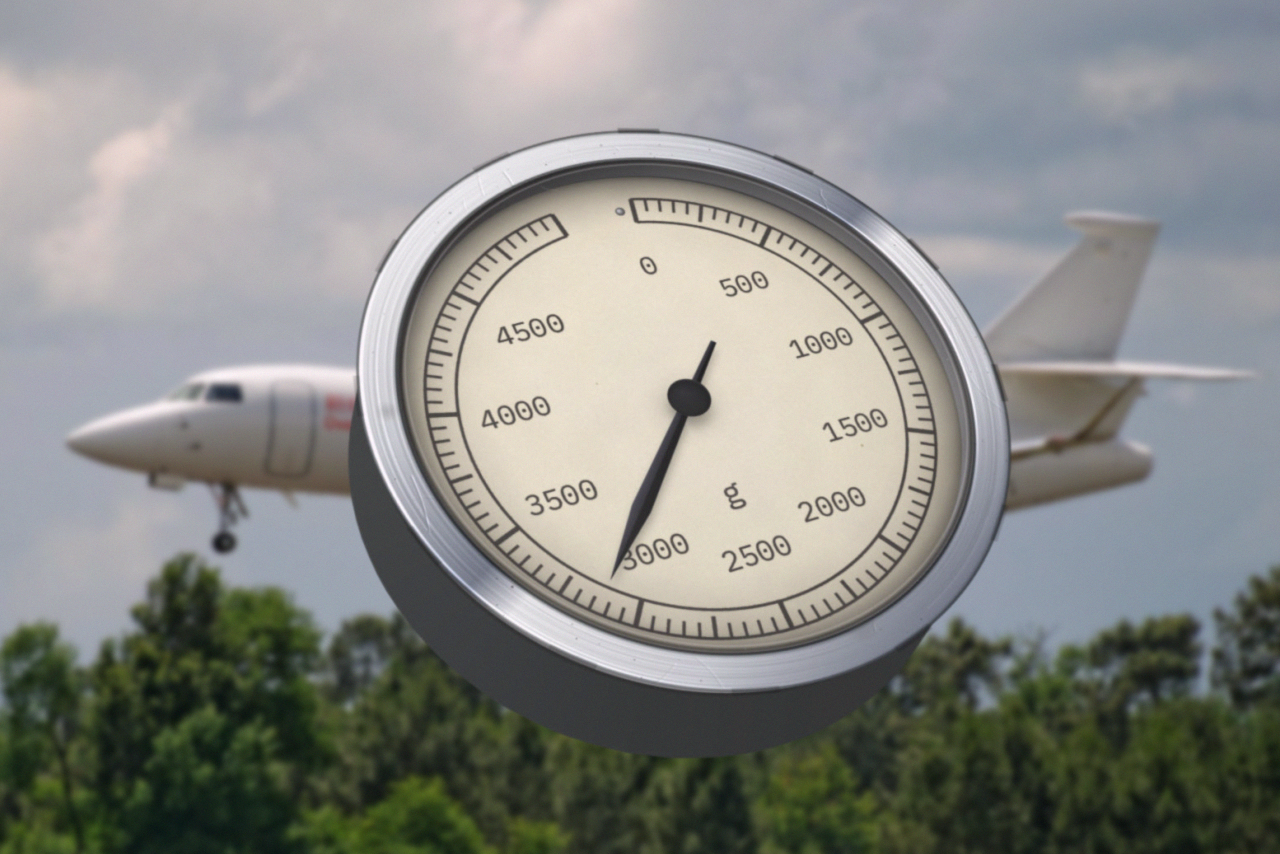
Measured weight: 3125 g
